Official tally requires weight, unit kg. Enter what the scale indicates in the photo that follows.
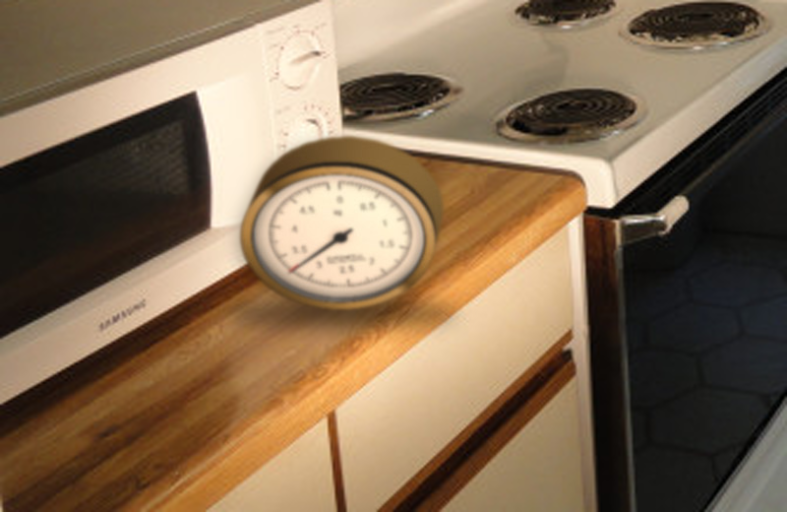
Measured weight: 3.25 kg
